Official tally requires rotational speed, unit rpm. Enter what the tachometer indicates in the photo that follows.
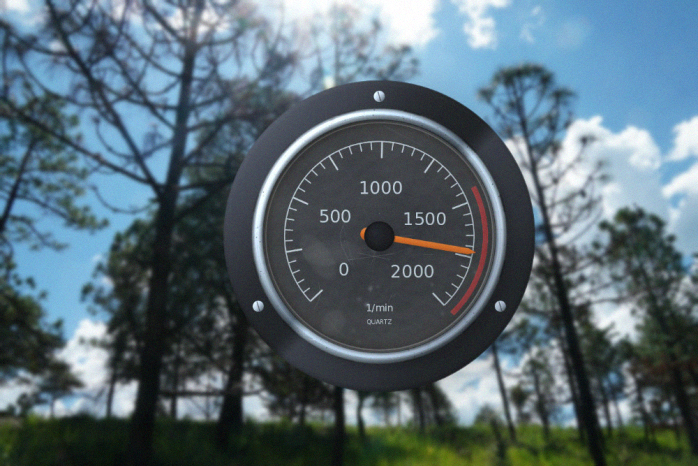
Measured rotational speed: 1725 rpm
